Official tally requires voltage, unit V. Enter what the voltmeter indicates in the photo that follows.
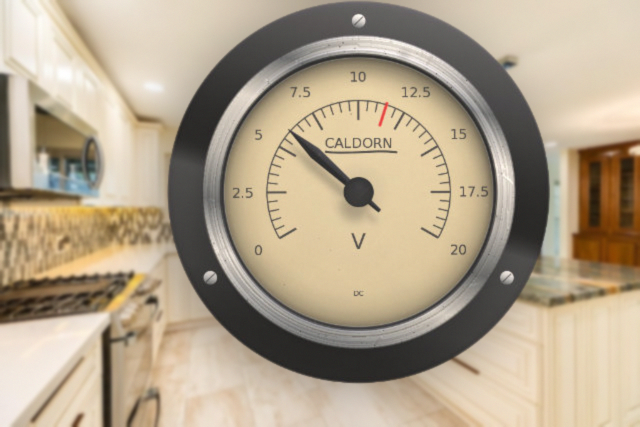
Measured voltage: 6 V
